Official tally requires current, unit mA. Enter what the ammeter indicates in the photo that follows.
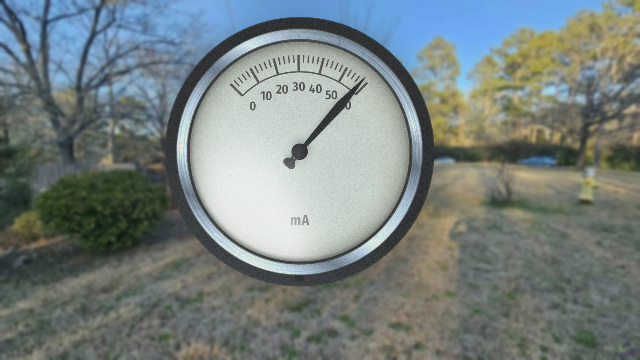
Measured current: 58 mA
